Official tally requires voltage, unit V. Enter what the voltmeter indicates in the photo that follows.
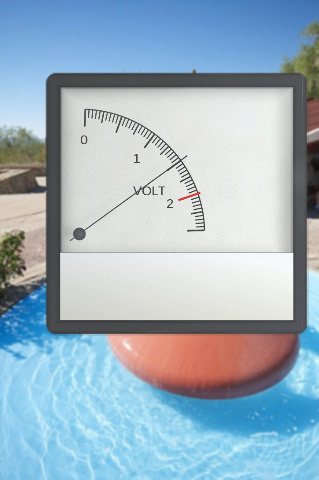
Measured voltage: 1.5 V
